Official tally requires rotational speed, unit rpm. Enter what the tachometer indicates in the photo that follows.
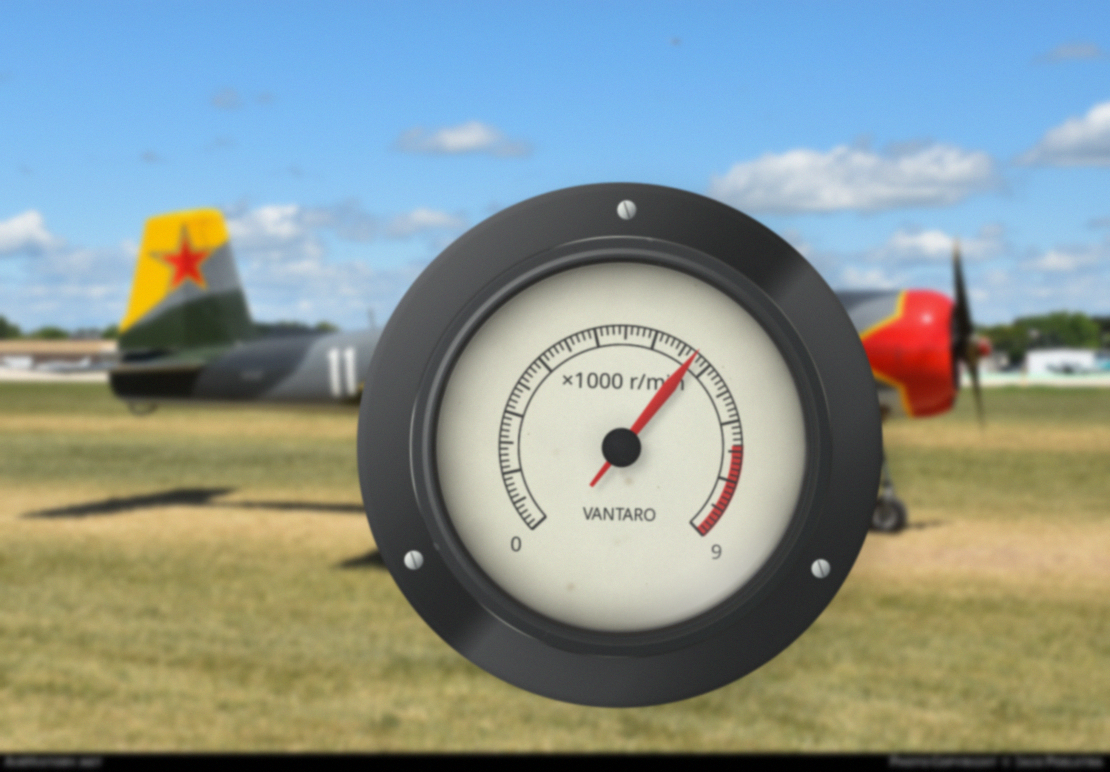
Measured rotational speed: 5700 rpm
